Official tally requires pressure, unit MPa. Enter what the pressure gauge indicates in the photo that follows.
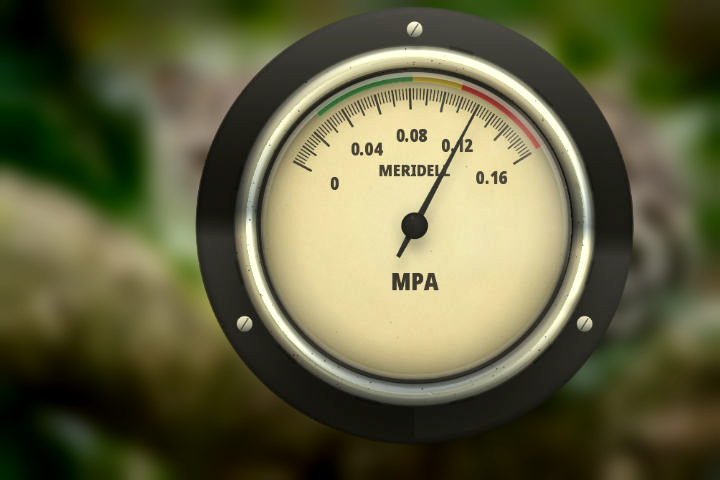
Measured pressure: 0.12 MPa
